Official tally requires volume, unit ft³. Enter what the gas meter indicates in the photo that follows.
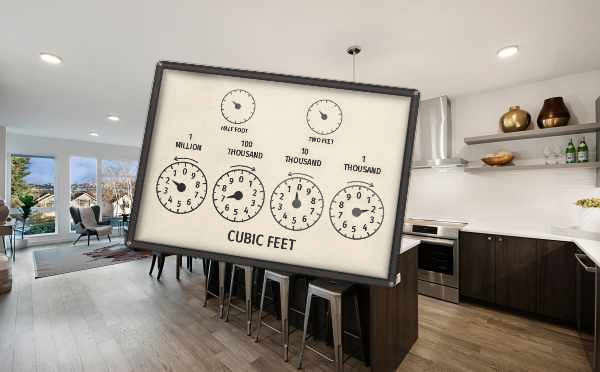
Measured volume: 170200 ft³
